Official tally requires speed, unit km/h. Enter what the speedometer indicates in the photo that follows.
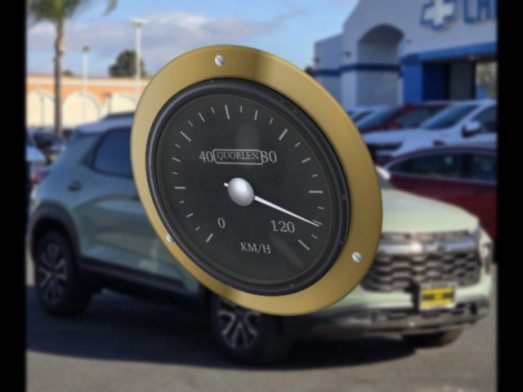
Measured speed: 110 km/h
